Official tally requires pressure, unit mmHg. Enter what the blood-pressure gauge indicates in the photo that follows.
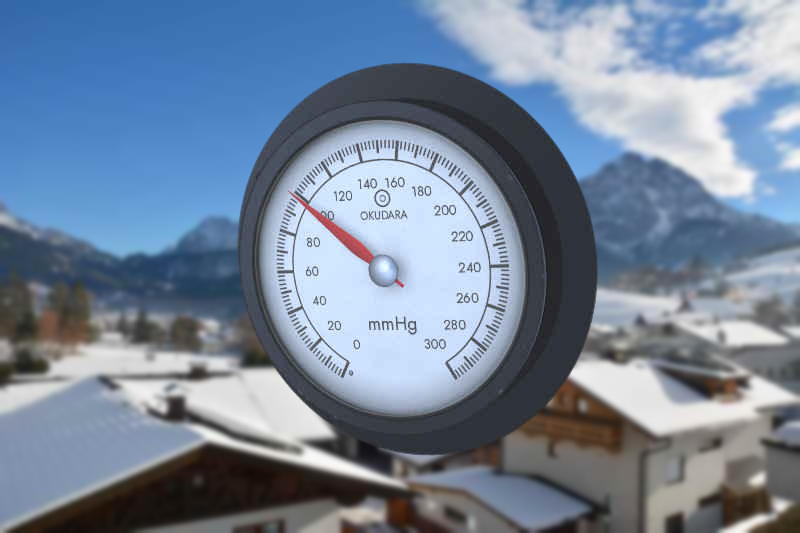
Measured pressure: 100 mmHg
